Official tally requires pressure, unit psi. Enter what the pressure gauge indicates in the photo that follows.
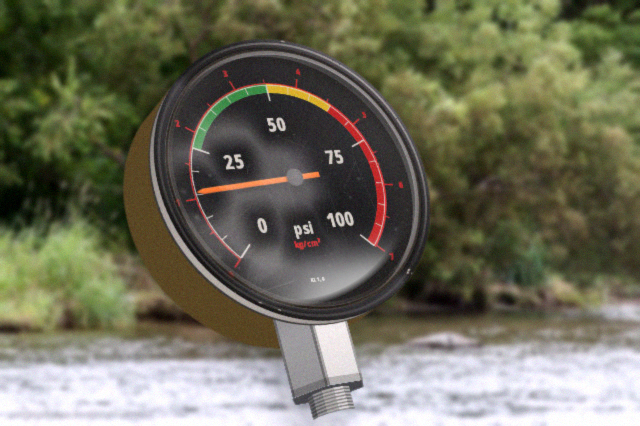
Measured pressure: 15 psi
